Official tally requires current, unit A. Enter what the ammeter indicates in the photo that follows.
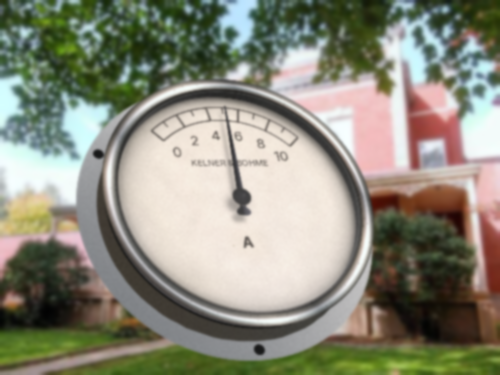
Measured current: 5 A
